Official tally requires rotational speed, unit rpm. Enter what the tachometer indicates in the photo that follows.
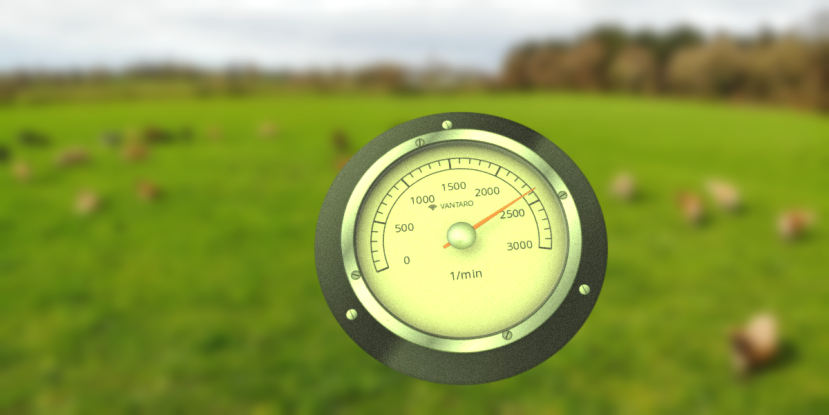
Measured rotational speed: 2400 rpm
